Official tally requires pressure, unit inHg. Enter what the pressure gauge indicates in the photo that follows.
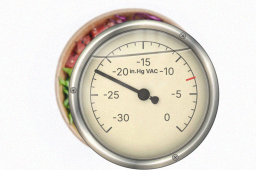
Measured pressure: -22 inHg
